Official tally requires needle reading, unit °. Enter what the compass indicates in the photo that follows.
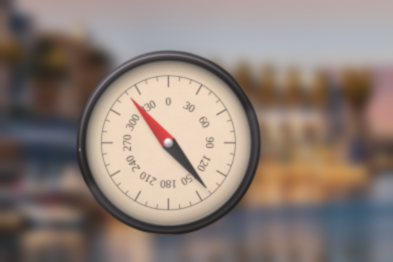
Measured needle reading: 320 °
